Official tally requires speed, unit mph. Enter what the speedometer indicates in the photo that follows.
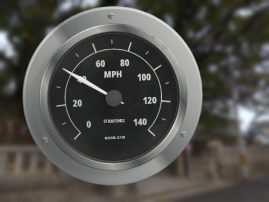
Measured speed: 40 mph
